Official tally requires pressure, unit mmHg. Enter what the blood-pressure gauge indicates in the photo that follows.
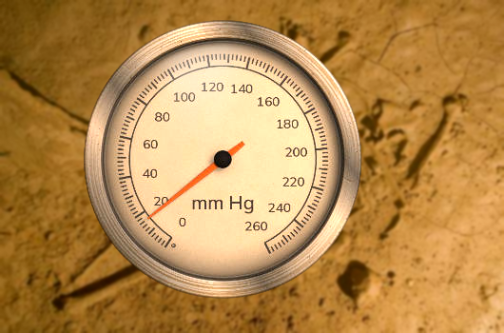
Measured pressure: 16 mmHg
